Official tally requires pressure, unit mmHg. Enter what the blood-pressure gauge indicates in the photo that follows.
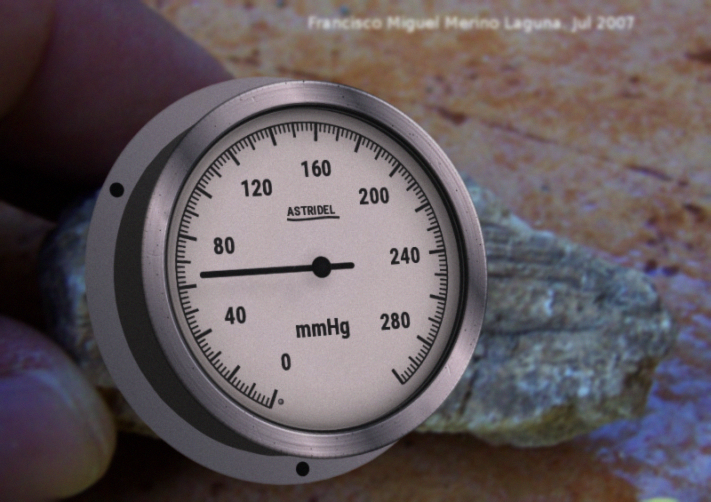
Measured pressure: 64 mmHg
